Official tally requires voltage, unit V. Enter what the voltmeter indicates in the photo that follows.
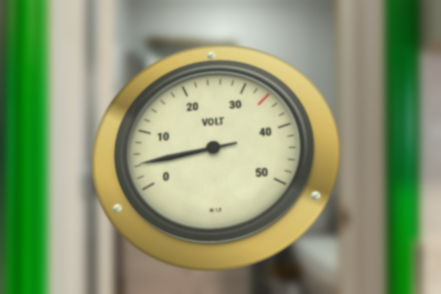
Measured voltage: 4 V
